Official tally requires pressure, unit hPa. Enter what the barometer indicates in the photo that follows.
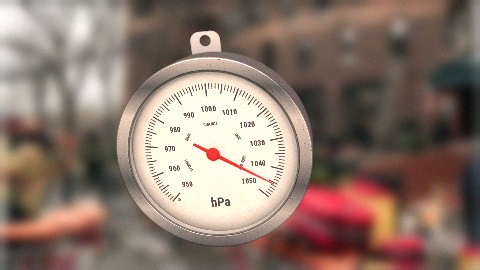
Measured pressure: 1045 hPa
